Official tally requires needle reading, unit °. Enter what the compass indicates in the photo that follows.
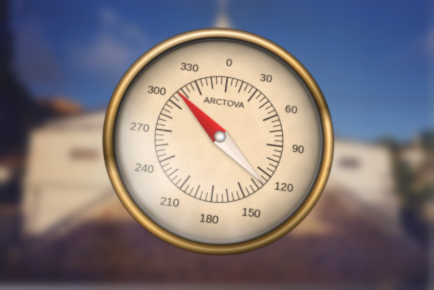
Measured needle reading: 310 °
